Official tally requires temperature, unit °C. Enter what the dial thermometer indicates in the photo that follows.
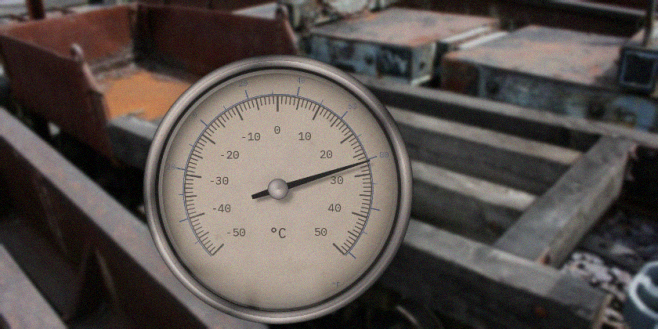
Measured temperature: 27 °C
